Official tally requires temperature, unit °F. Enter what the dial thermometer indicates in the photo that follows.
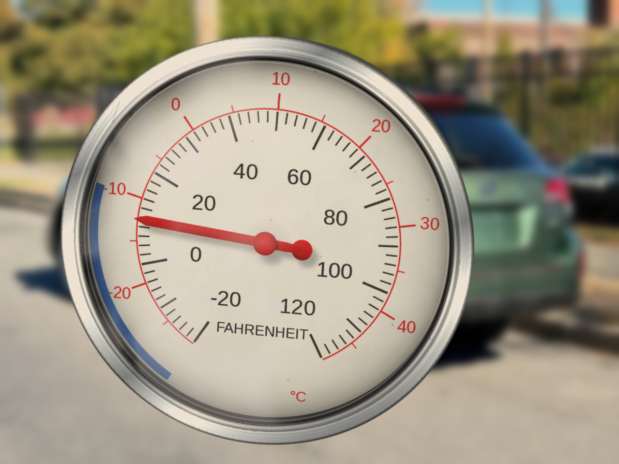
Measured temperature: 10 °F
